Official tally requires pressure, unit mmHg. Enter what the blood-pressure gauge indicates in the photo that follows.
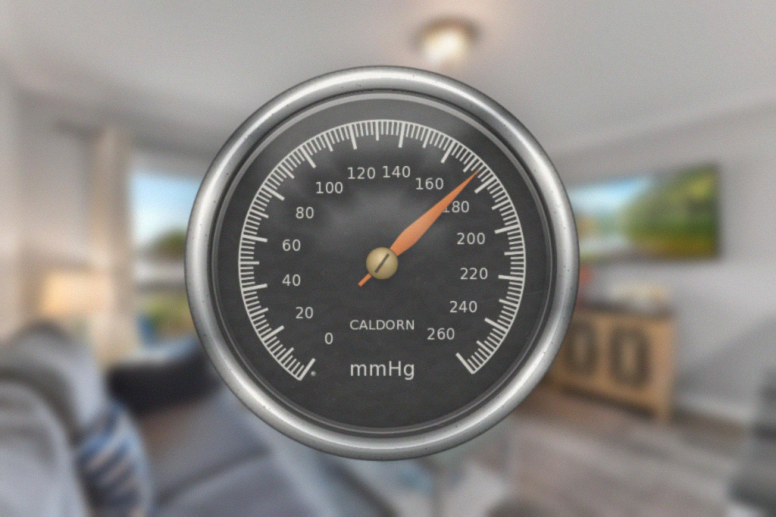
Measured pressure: 174 mmHg
